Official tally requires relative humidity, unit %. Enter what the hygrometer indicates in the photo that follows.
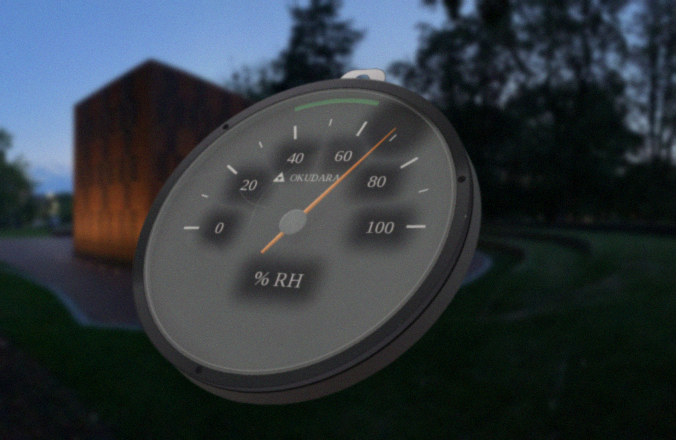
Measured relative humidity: 70 %
